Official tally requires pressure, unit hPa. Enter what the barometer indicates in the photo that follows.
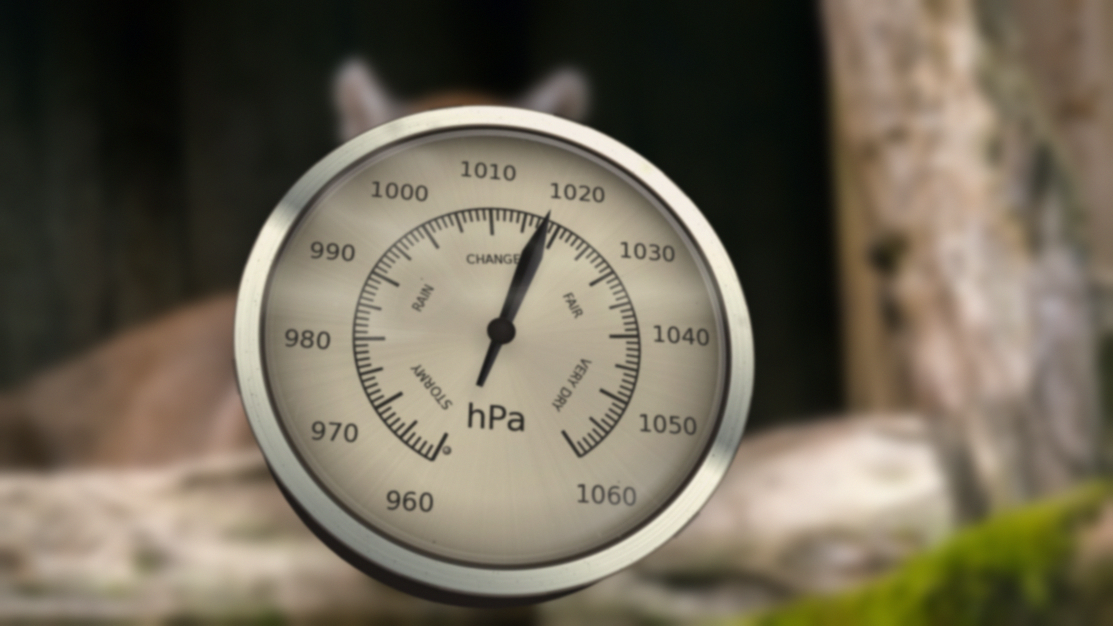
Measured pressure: 1018 hPa
